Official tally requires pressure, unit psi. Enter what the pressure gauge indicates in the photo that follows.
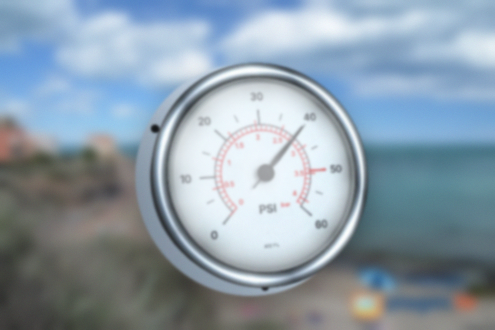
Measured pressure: 40 psi
